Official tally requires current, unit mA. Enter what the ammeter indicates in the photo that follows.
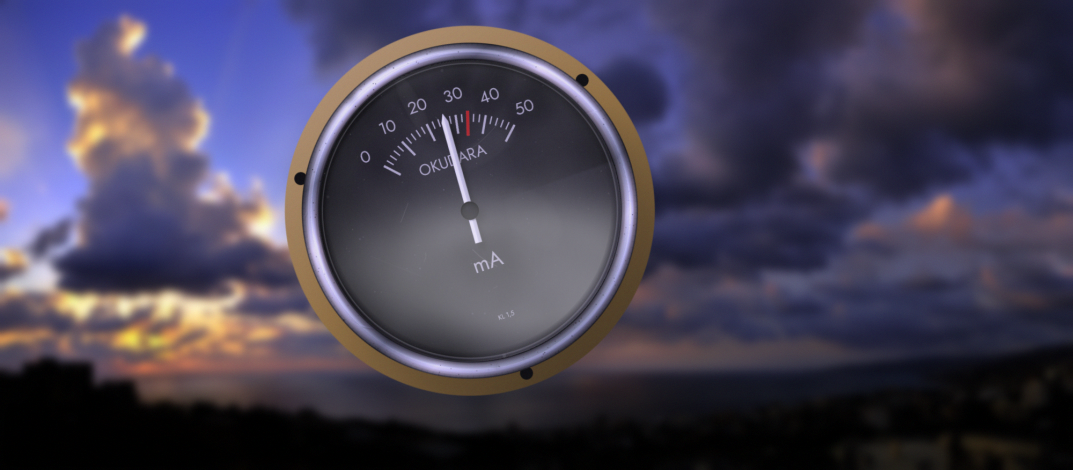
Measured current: 26 mA
